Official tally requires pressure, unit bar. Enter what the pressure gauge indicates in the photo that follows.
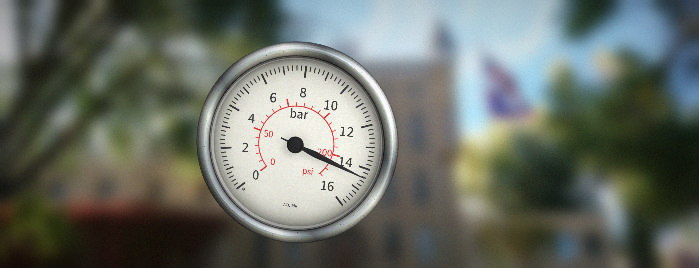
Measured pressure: 14.4 bar
